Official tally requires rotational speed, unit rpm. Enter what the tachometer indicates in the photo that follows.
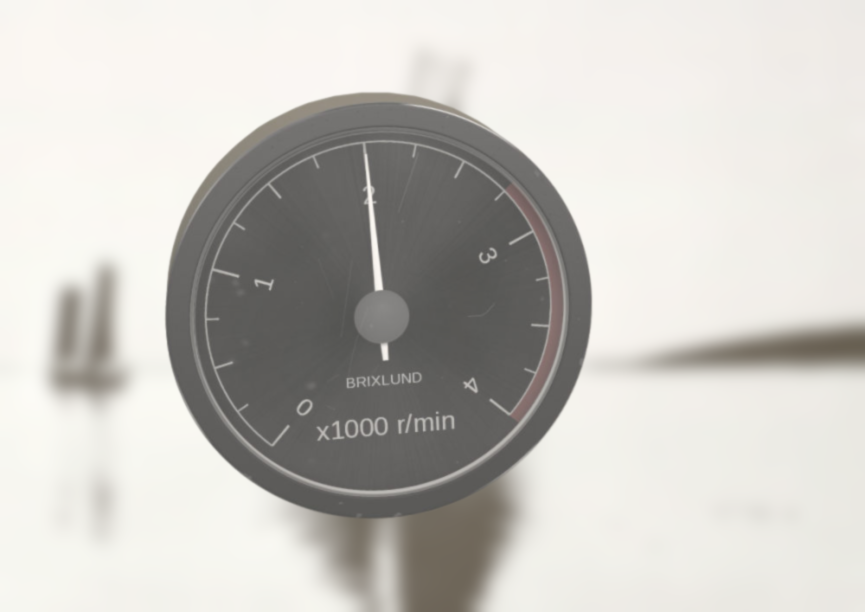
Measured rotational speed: 2000 rpm
